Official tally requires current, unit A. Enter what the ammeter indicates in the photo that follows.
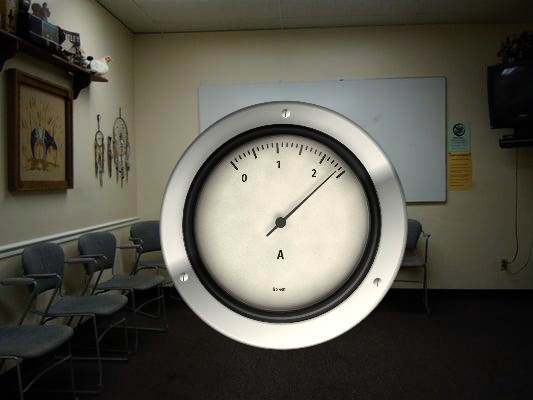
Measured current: 2.4 A
